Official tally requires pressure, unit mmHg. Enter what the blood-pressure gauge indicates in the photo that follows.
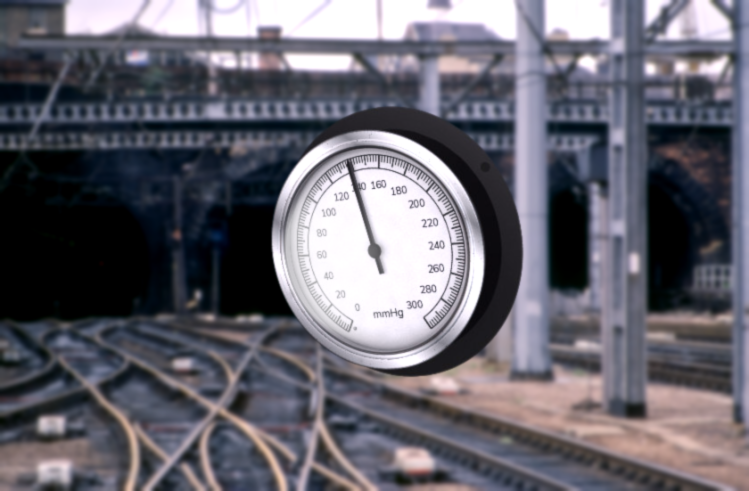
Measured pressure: 140 mmHg
